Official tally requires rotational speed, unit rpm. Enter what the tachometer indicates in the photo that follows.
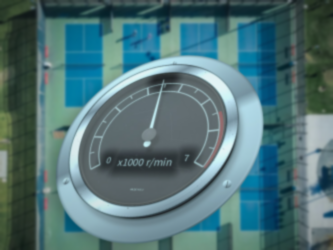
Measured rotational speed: 3500 rpm
